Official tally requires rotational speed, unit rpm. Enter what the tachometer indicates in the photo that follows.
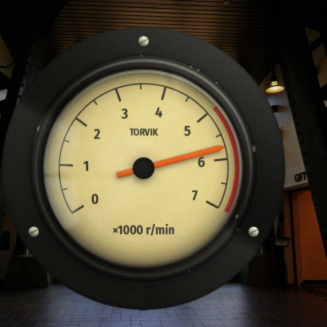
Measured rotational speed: 5750 rpm
